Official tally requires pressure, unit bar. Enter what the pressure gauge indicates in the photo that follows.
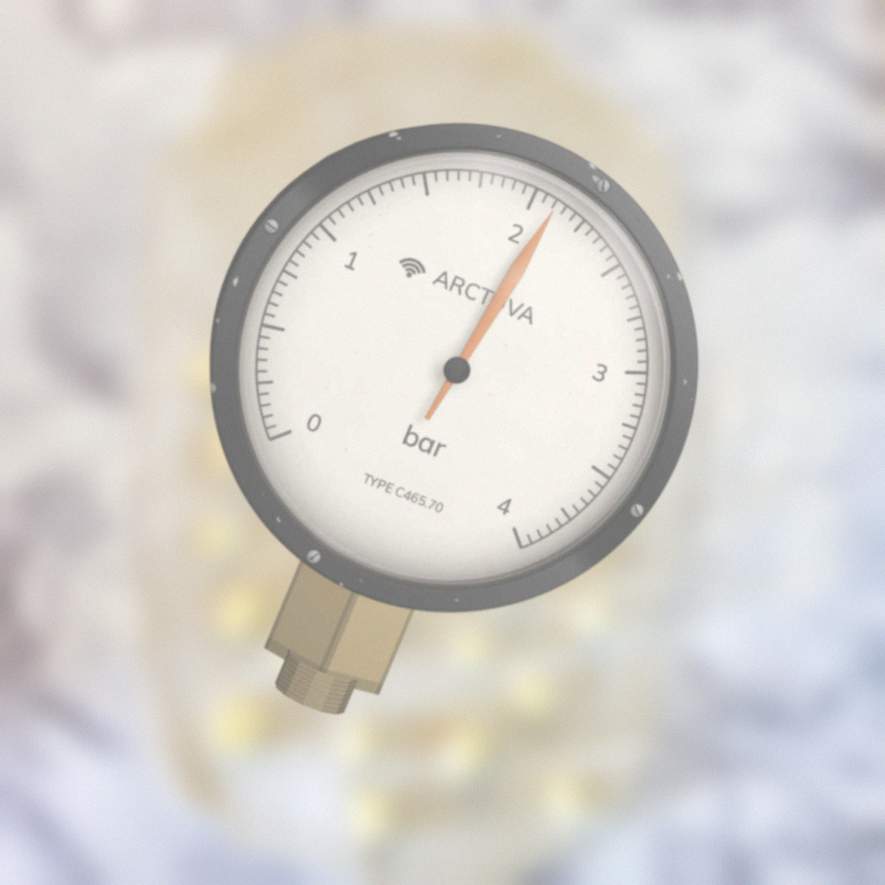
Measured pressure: 2.1 bar
